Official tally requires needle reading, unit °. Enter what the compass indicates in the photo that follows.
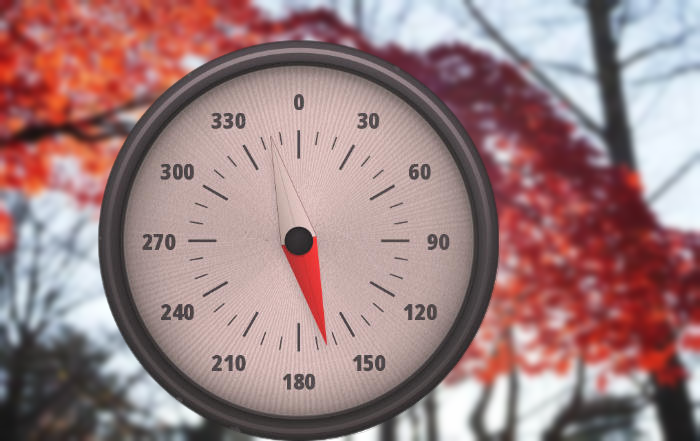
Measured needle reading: 165 °
